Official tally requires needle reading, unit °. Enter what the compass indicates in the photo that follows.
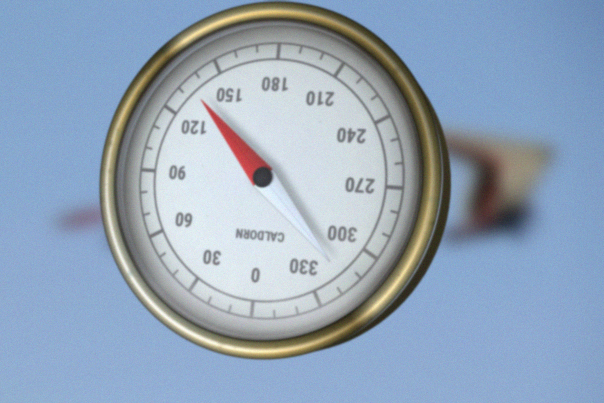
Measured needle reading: 135 °
